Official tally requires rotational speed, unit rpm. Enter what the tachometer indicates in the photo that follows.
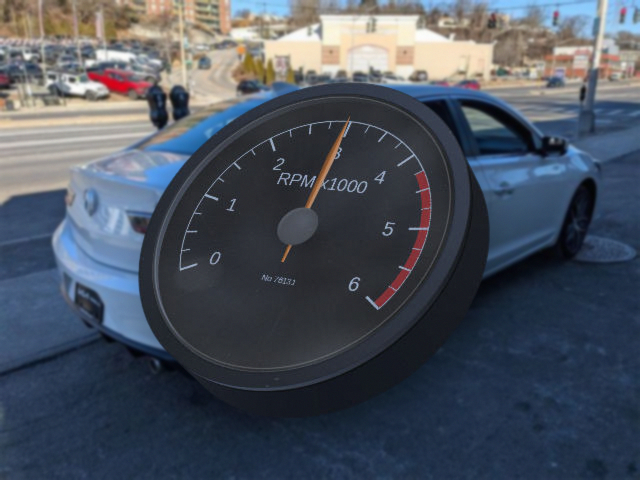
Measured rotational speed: 3000 rpm
